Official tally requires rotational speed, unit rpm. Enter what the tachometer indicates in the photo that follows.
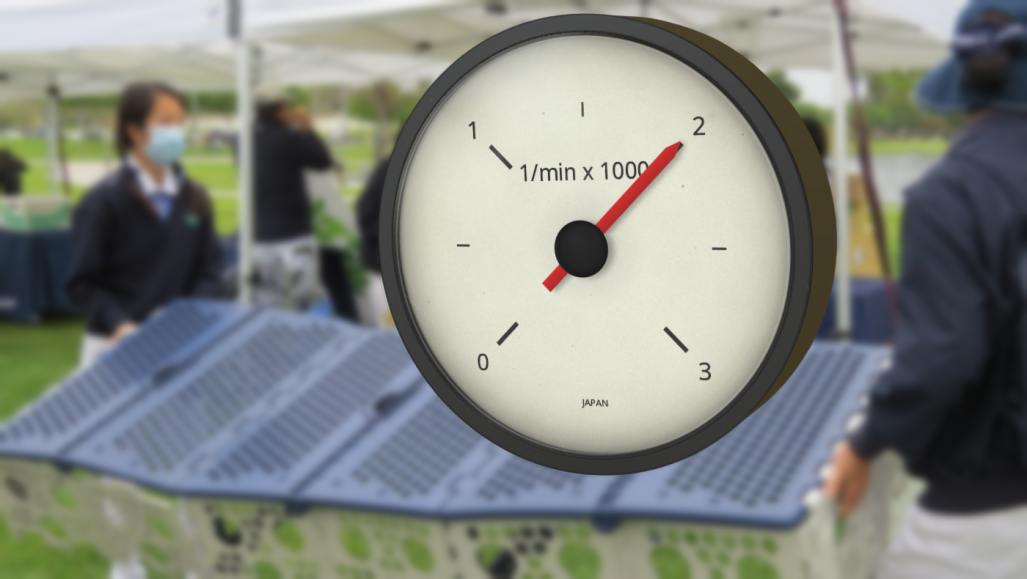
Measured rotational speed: 2000 rpm
